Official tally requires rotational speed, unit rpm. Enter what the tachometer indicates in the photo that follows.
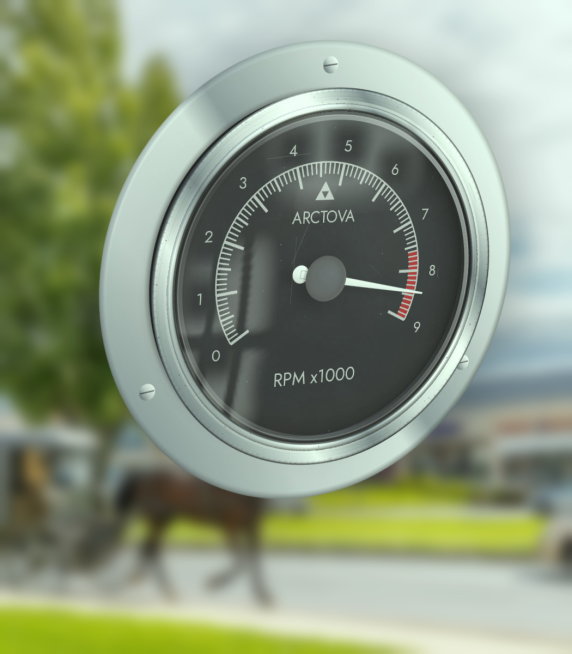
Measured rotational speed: 8400 rpm
